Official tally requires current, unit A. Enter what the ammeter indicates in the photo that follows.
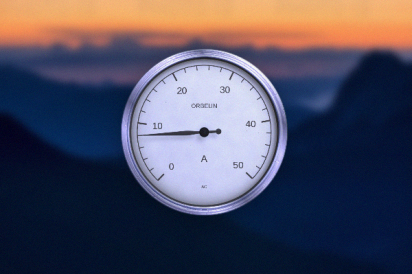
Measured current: 8 A
